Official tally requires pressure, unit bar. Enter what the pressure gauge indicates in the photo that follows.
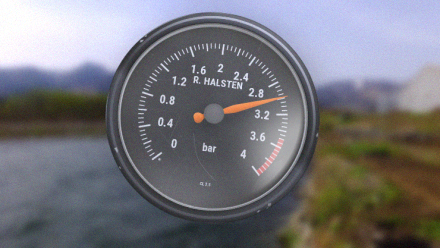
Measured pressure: 3 bar
